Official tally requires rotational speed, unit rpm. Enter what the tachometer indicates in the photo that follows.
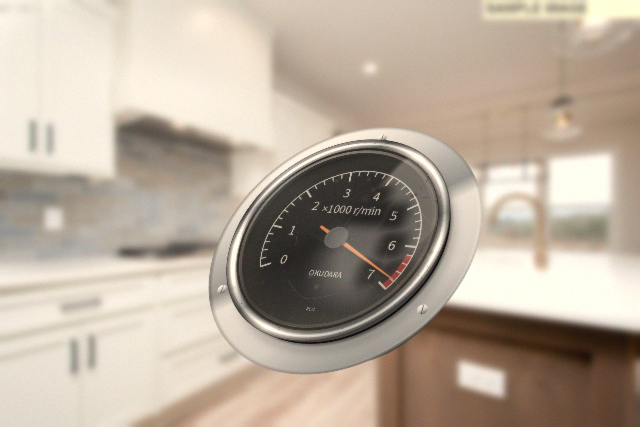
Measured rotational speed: 6800 rpm
